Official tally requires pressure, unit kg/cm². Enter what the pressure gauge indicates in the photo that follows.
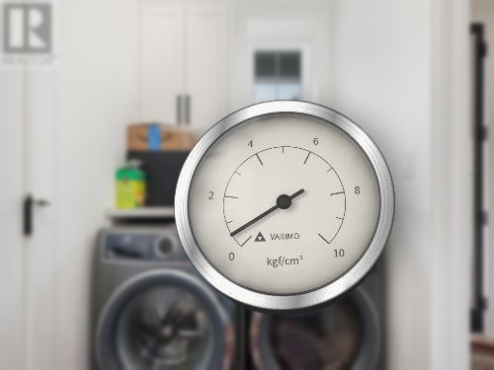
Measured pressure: 0.5 kg/cm²
